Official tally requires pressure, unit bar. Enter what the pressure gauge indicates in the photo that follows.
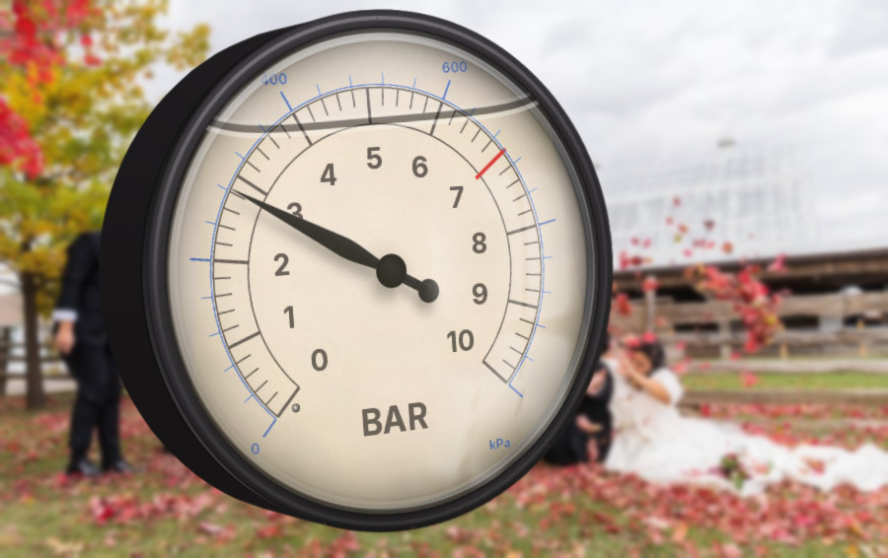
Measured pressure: 2.8 bar
